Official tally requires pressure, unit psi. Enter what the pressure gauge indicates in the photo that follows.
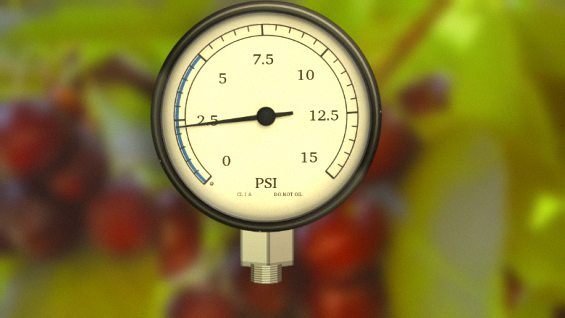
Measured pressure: 2.25 psi
